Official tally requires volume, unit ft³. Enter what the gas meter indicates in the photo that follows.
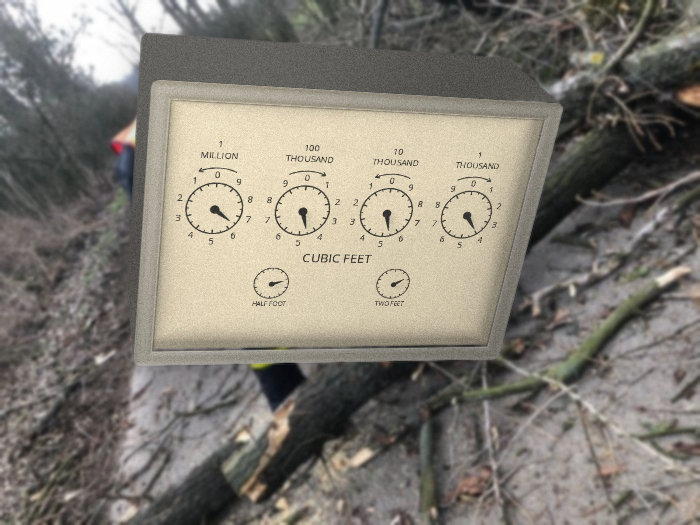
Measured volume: 645400 ft³
